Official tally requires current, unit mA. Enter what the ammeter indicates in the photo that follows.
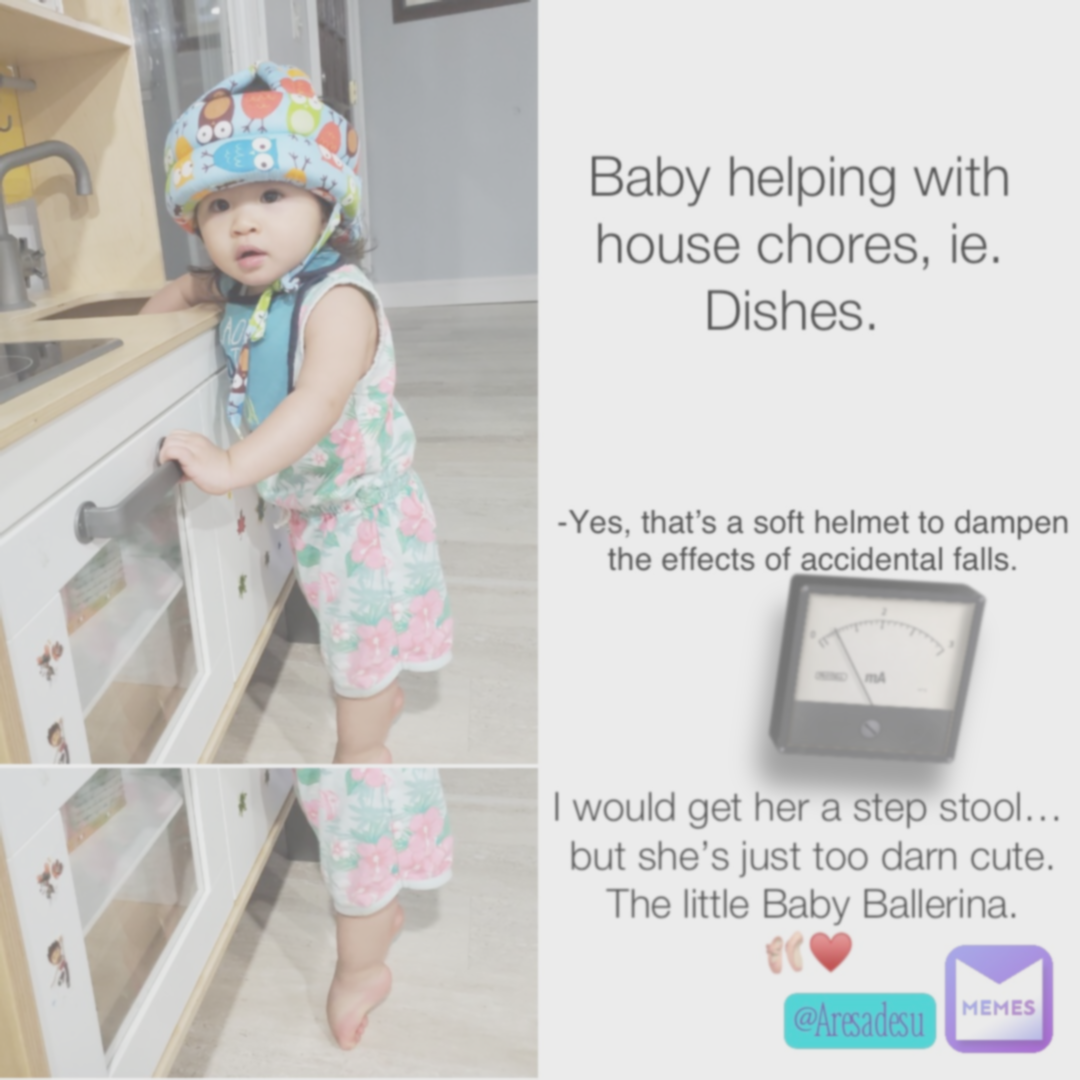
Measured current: 1 mA
